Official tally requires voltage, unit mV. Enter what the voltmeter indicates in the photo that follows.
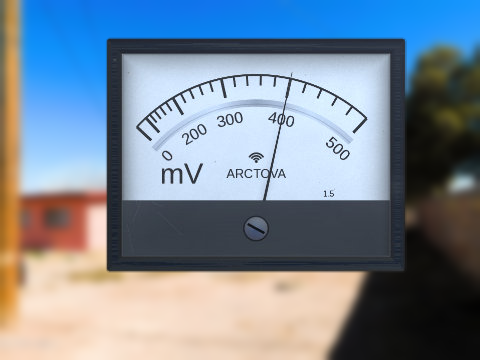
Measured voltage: 400 mV
